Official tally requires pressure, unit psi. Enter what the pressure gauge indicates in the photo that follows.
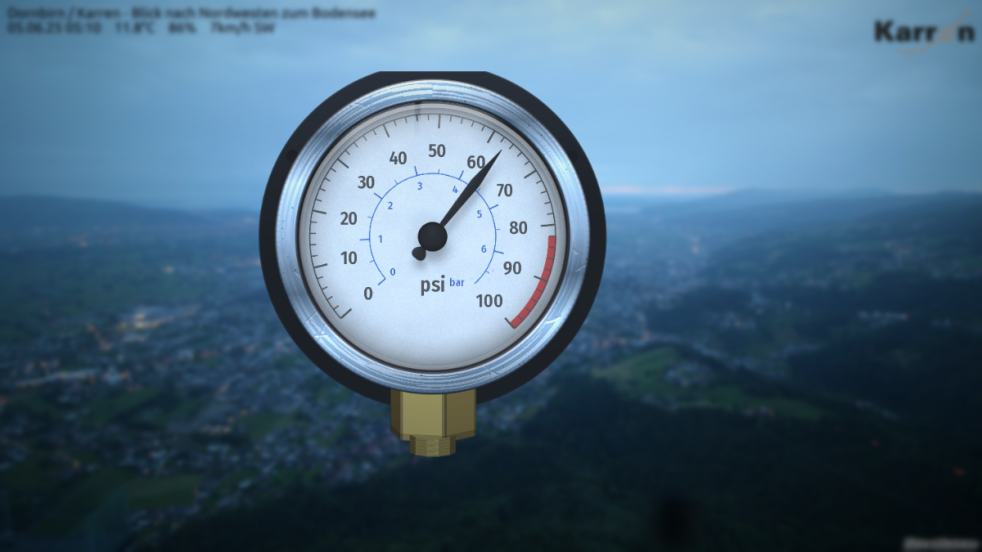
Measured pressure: 63 psi
